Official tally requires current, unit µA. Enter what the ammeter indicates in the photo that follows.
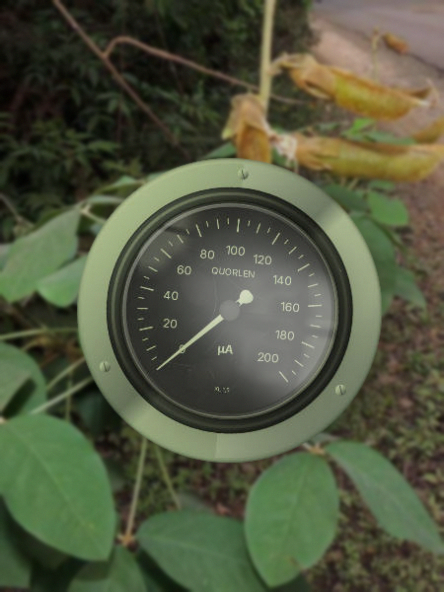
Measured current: 0 µA
